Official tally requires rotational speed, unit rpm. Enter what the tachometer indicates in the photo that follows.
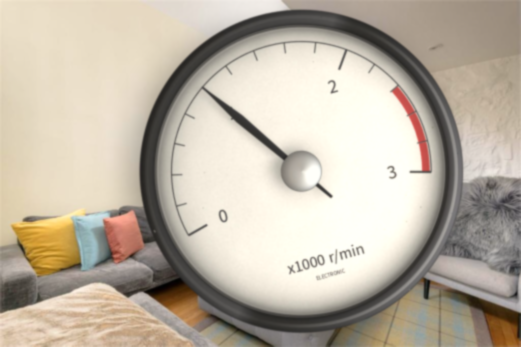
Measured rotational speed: 1000 rpm
